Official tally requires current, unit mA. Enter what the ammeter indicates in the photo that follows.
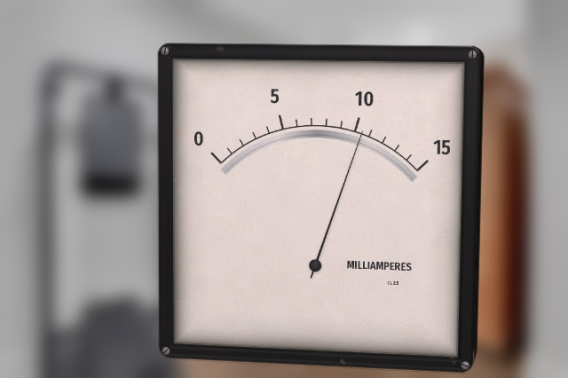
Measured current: 10.5 mA
